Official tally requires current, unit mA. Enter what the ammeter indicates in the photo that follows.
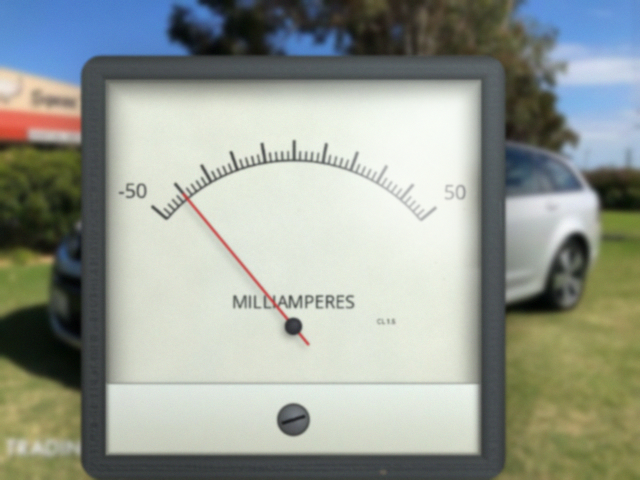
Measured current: -40 mA
